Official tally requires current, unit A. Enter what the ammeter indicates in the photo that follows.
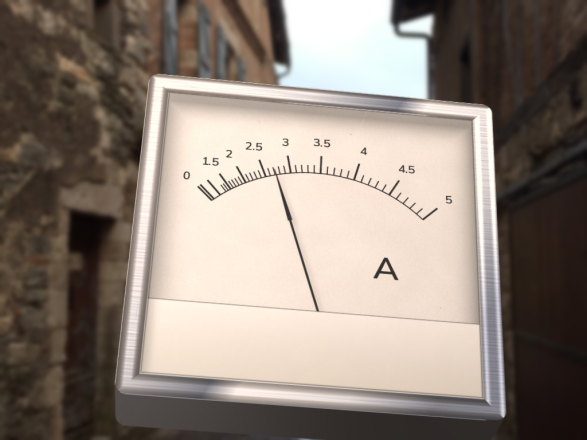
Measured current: 2.7 A
